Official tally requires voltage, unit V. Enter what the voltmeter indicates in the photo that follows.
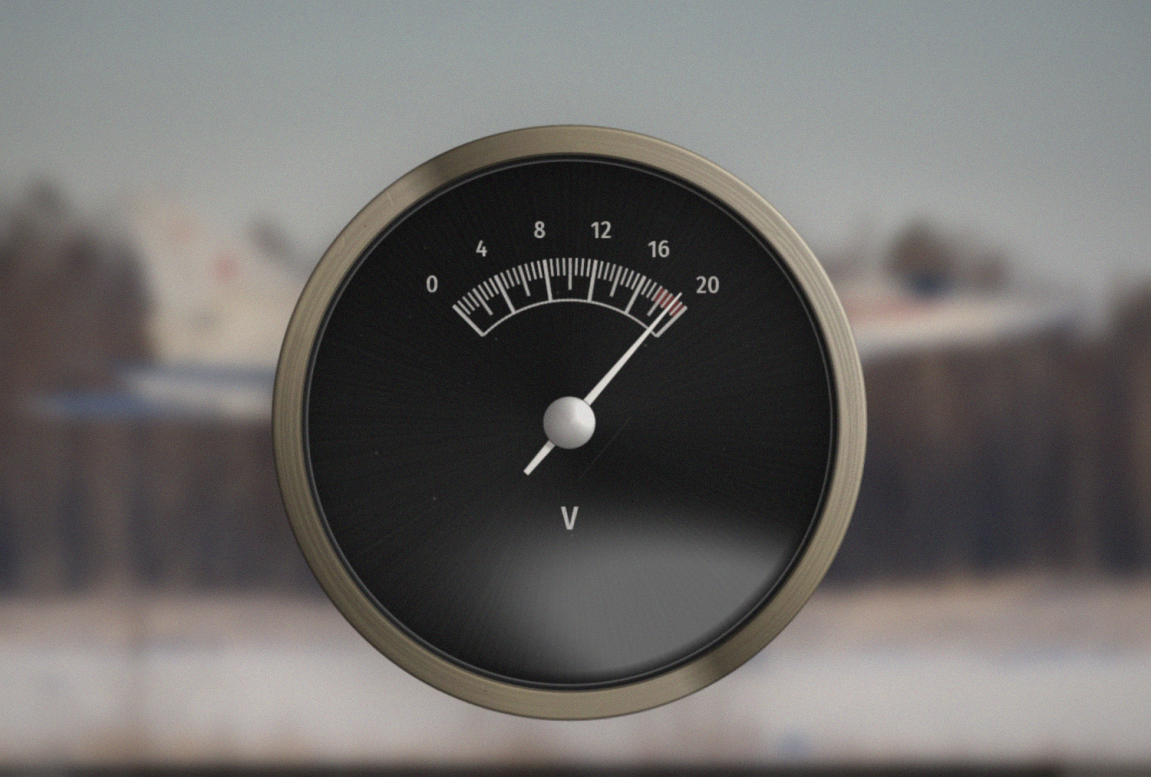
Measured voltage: 19 V
